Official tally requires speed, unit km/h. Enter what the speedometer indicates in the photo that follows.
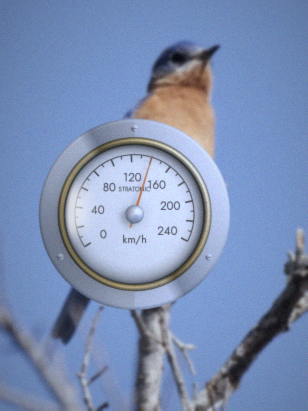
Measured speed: 140 km/h
